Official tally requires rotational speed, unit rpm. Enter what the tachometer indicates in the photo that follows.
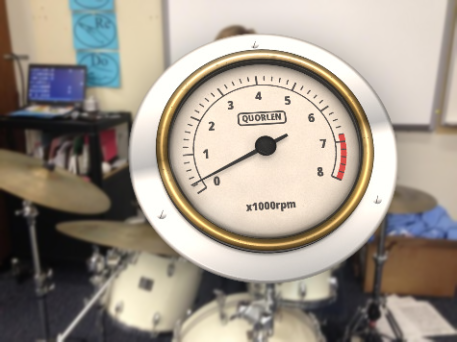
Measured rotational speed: 200 rpm
